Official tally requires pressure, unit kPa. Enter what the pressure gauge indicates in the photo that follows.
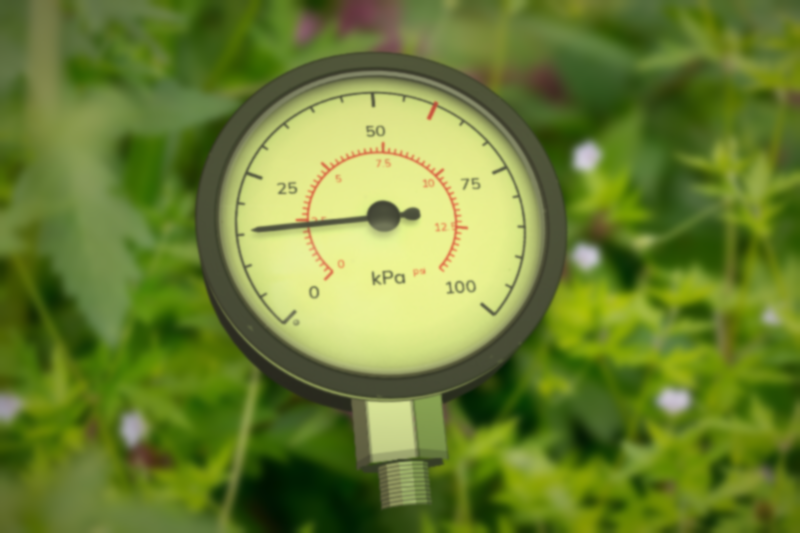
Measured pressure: 15 kPa
